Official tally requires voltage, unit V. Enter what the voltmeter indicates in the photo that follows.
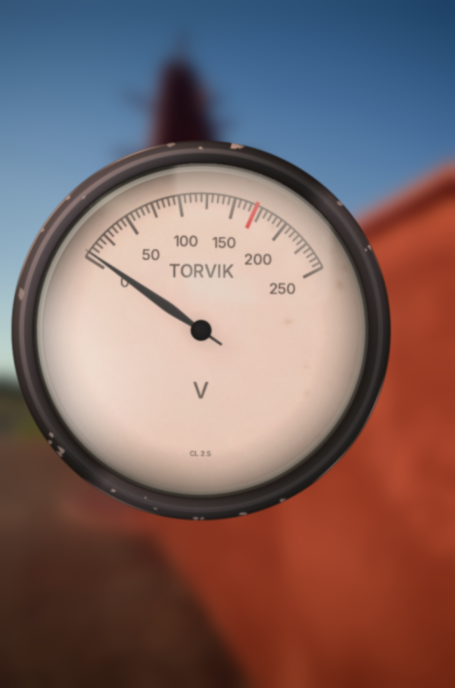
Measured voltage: 5 V
